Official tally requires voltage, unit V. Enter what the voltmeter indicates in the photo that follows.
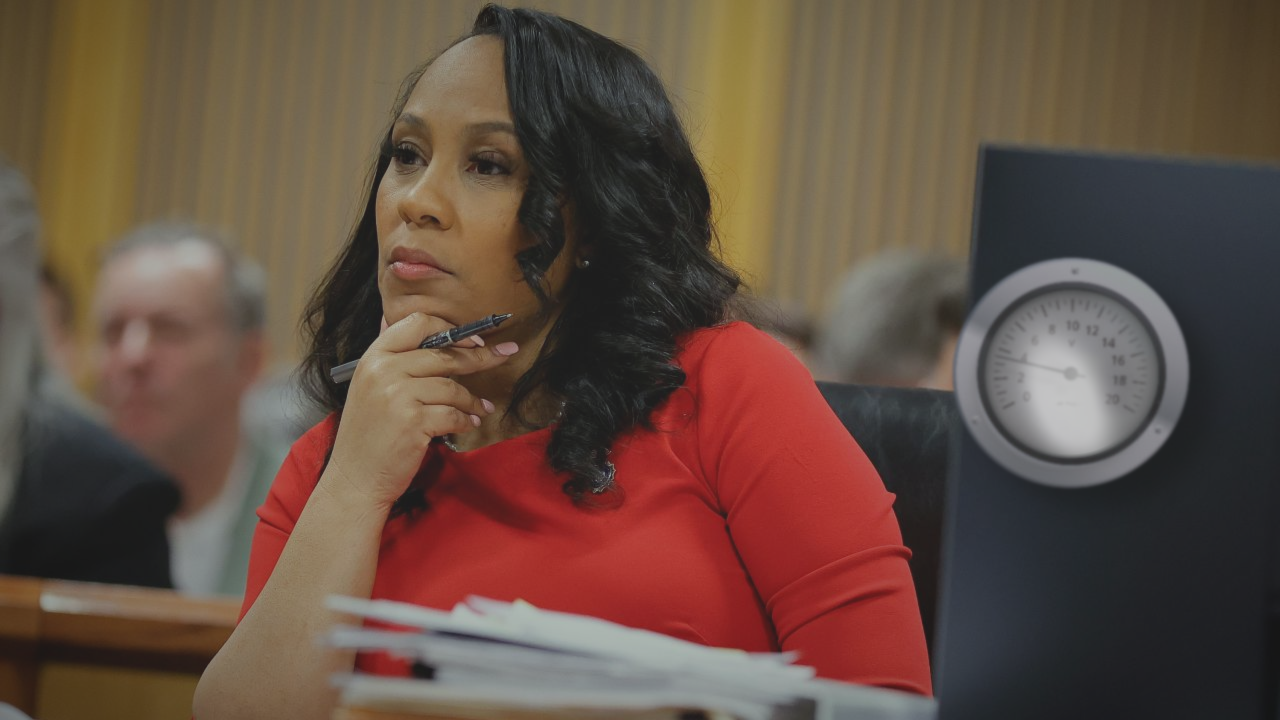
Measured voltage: 3.5 V
